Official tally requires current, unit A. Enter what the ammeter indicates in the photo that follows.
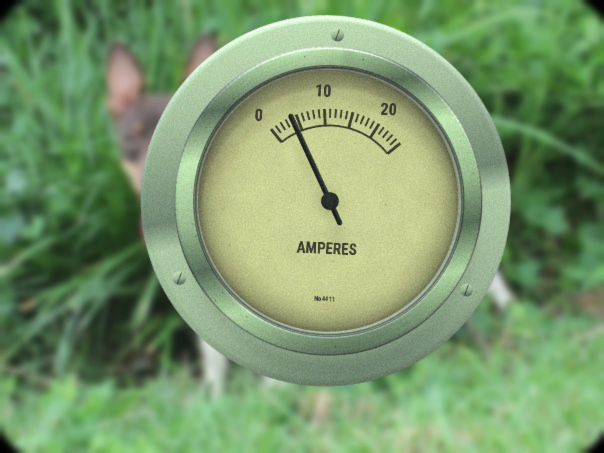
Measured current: 4 A
